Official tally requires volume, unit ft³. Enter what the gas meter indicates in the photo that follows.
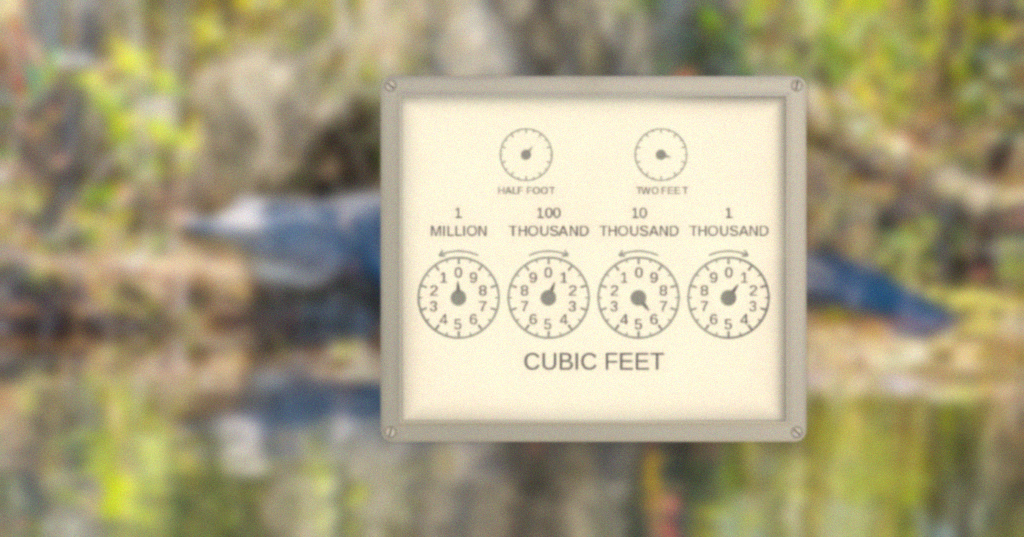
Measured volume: 6100 ft³
